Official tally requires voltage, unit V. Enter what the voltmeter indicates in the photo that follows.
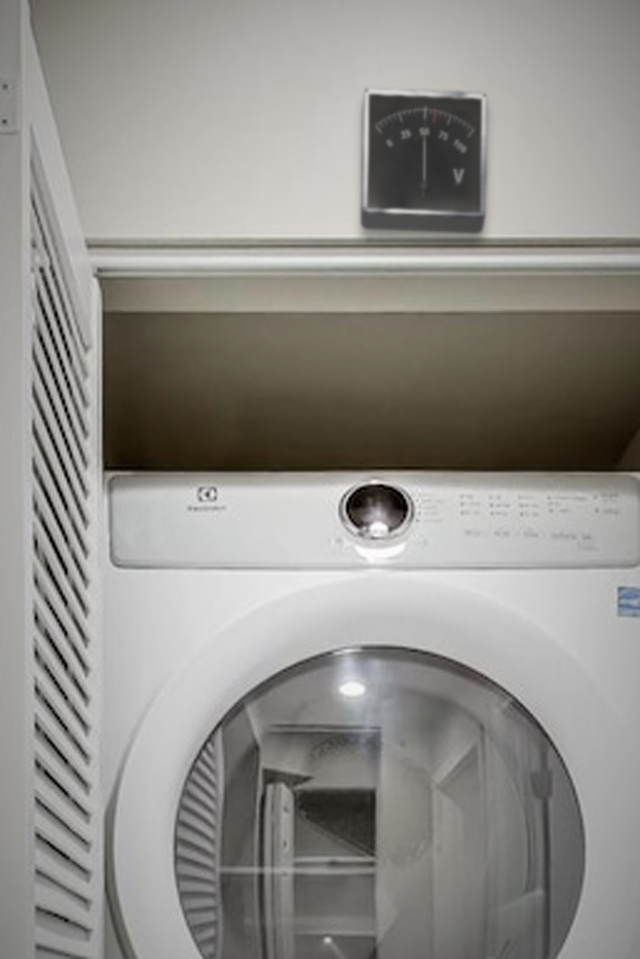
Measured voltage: 50 V
